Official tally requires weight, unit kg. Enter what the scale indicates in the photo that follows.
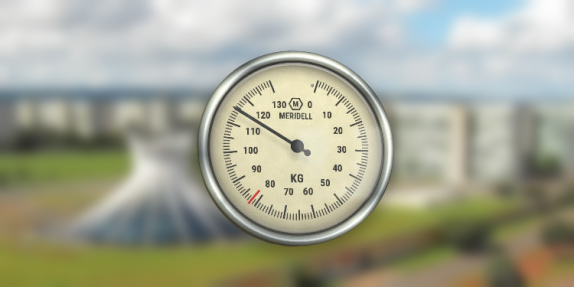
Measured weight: 115 kg
